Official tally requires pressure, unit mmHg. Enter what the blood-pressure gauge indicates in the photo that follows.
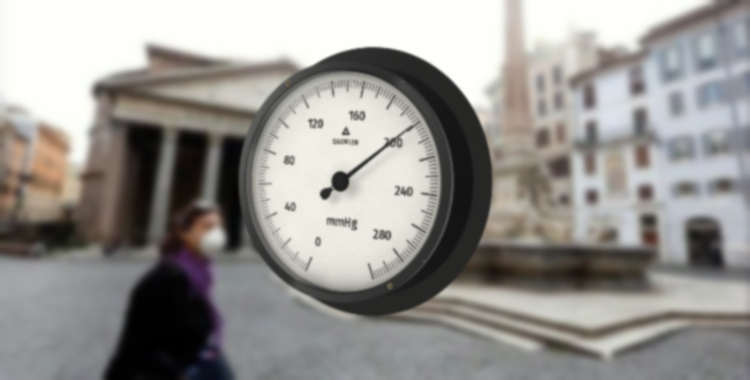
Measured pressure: 200 mmHg
